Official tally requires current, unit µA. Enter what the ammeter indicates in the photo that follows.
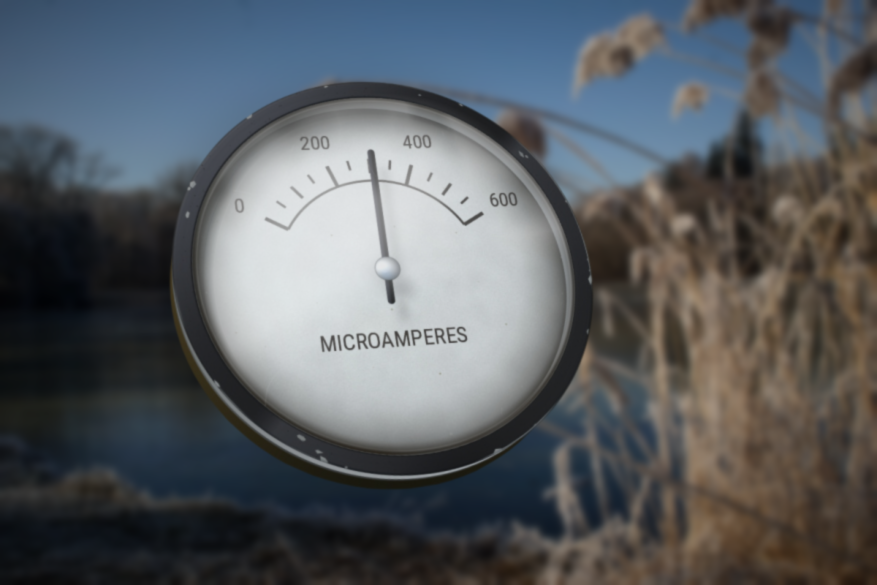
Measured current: 300 µA
